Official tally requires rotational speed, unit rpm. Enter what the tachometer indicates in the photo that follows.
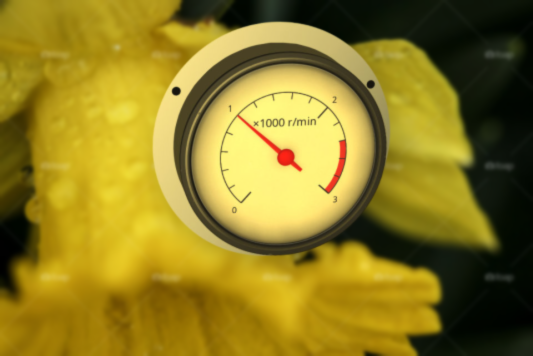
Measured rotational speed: 1000 rpm
